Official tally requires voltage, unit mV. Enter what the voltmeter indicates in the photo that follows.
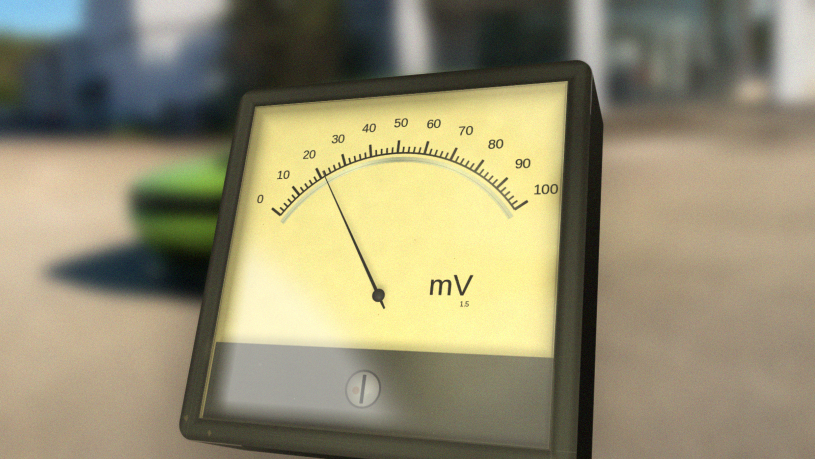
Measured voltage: 22 mV
